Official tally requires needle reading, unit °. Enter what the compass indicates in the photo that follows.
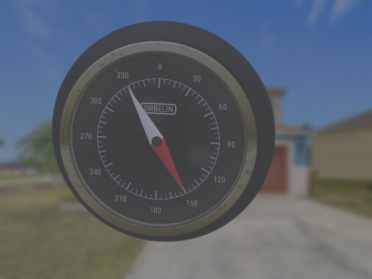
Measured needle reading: 150 °
